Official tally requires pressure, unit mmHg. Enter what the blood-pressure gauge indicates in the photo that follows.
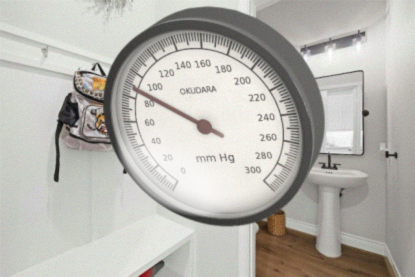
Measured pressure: 90 mmHg
